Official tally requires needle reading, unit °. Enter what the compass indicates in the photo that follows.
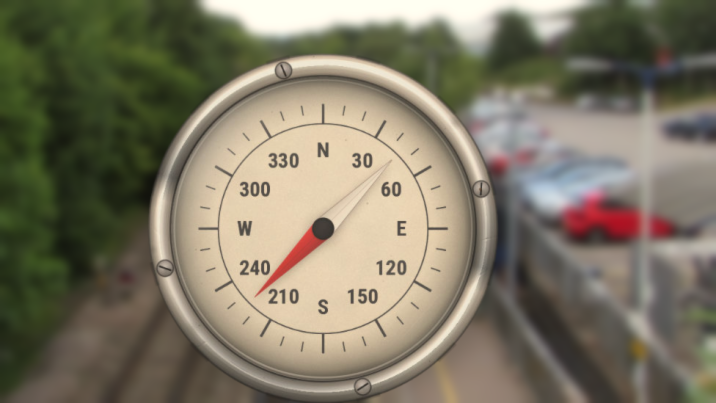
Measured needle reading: 225 °
